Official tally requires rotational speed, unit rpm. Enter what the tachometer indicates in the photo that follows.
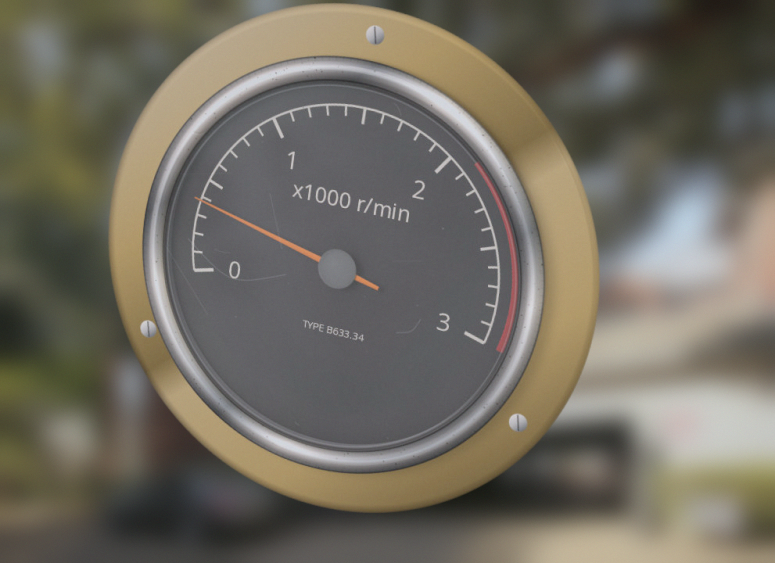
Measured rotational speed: 400 rpm
